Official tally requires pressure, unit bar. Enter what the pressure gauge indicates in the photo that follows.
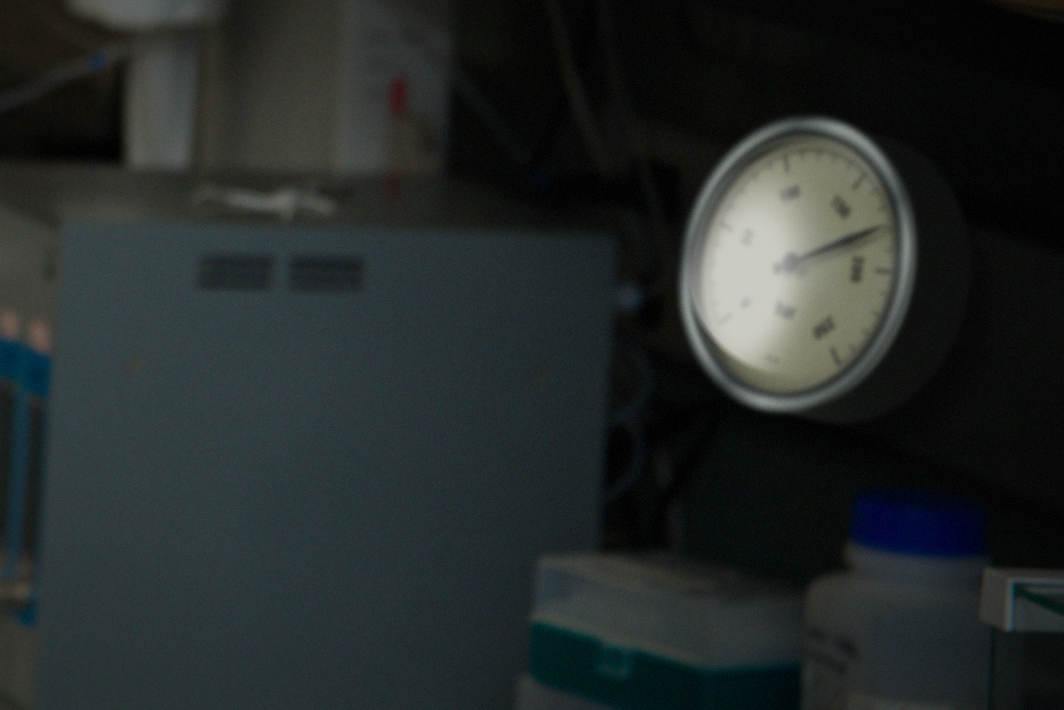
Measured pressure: 180 bar
